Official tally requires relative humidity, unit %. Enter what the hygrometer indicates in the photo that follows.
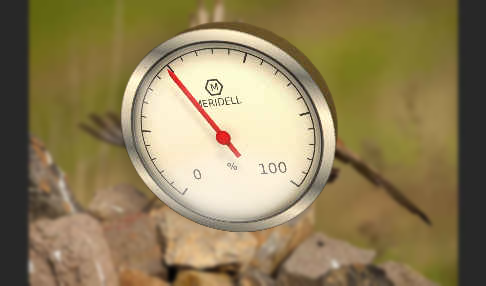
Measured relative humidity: 40 %
